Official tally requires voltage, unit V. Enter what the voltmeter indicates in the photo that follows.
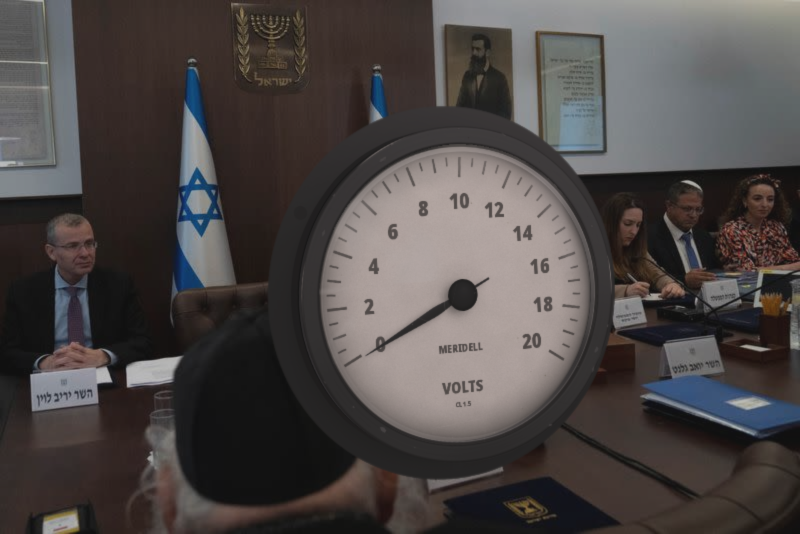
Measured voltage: 0 V
